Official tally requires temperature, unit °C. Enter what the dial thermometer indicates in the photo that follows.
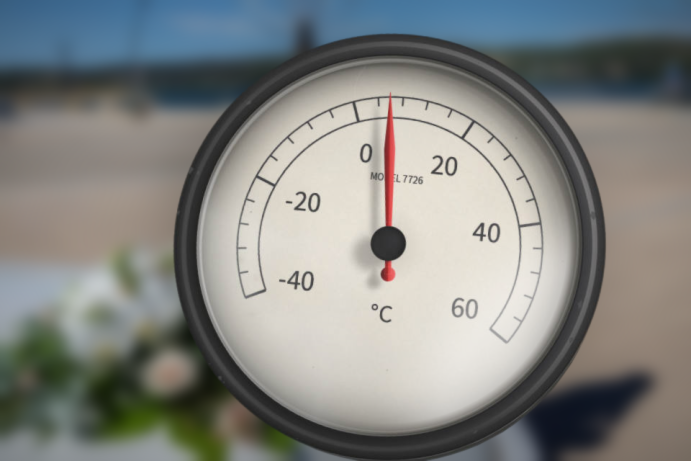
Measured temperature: 6 °C
